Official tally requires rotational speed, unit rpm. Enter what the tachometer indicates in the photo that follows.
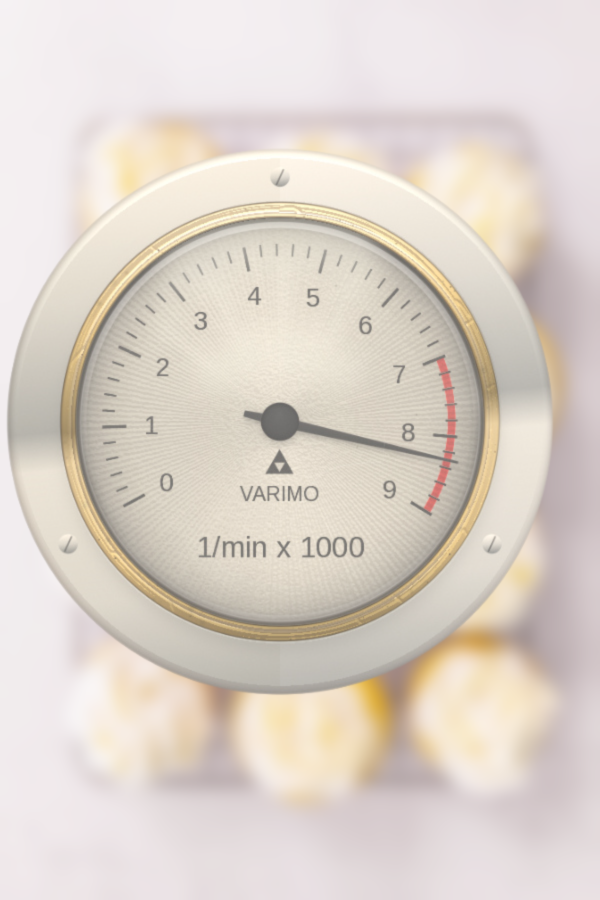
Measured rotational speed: 8300 rpm
